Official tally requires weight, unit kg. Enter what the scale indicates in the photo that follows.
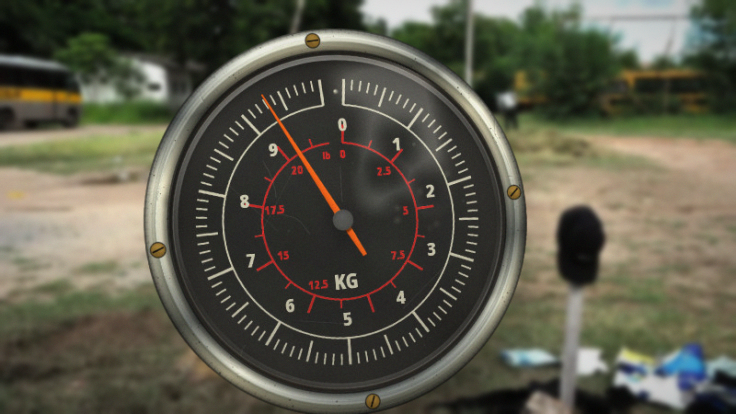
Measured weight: 9.3 kg
